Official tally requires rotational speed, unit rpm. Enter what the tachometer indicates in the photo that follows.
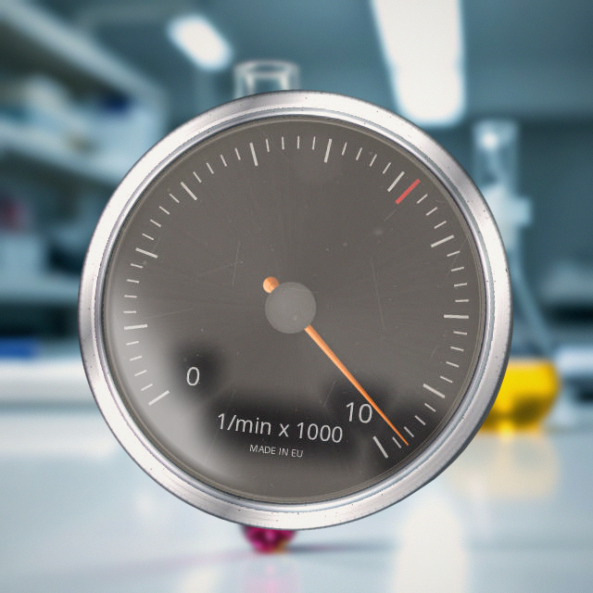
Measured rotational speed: 9700 rpm
